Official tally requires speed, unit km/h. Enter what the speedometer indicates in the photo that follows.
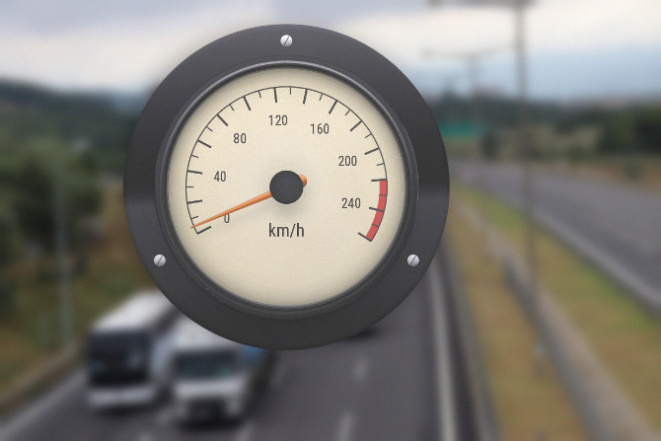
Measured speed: 5 km/h
